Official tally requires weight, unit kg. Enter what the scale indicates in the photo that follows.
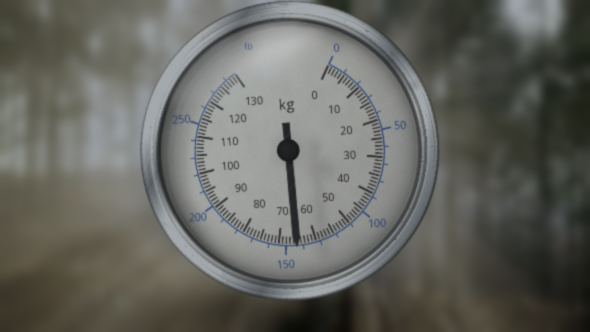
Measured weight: 65 kg
